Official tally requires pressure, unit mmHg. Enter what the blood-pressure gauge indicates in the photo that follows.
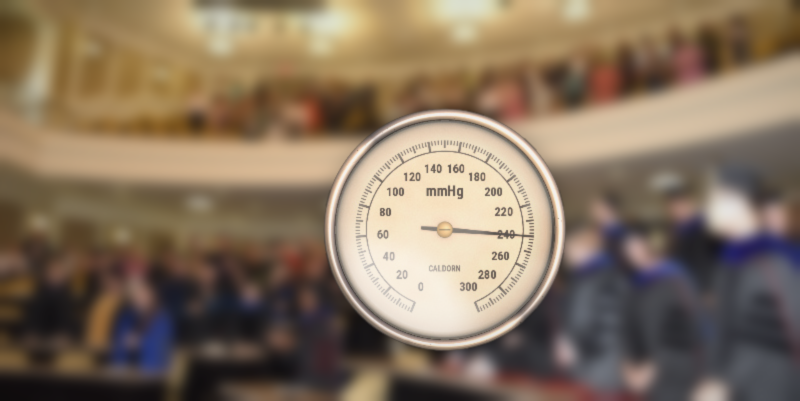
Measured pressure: 240 mmHg
